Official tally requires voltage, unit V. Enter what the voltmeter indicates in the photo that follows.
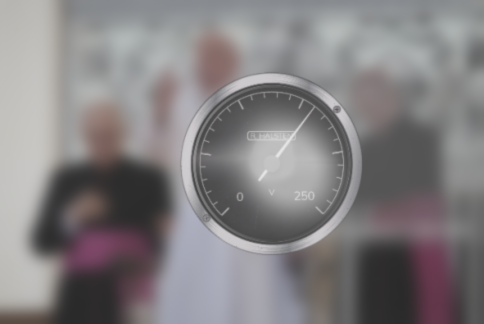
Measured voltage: 160 V
